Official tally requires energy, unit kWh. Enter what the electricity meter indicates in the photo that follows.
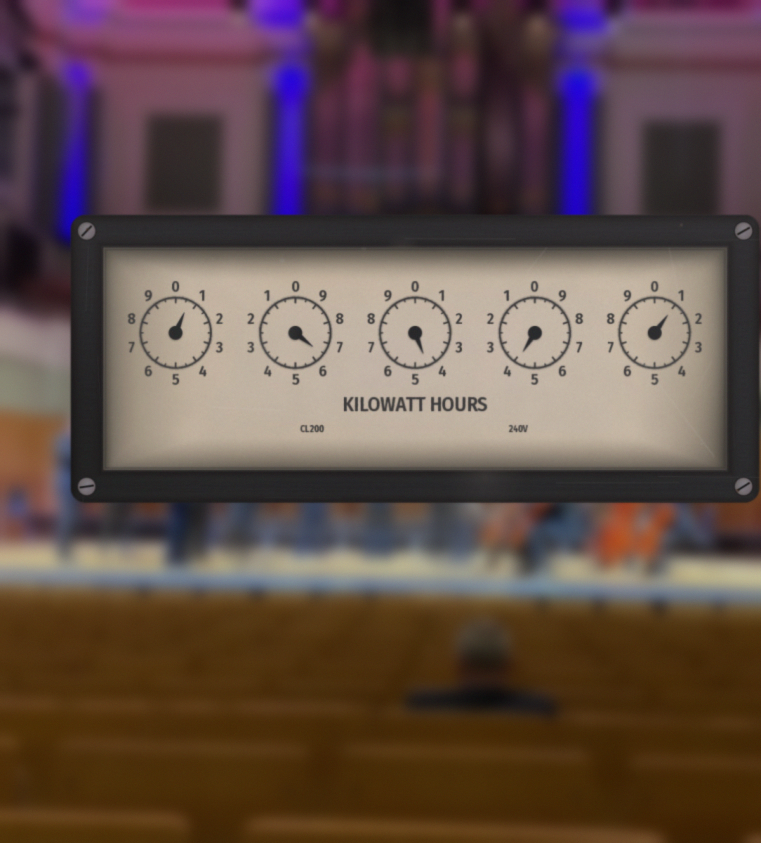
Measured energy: 6441 kWh
